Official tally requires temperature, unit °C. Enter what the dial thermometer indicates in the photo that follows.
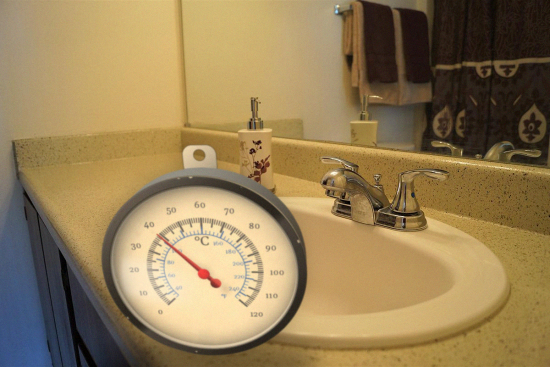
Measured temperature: 40 °C
